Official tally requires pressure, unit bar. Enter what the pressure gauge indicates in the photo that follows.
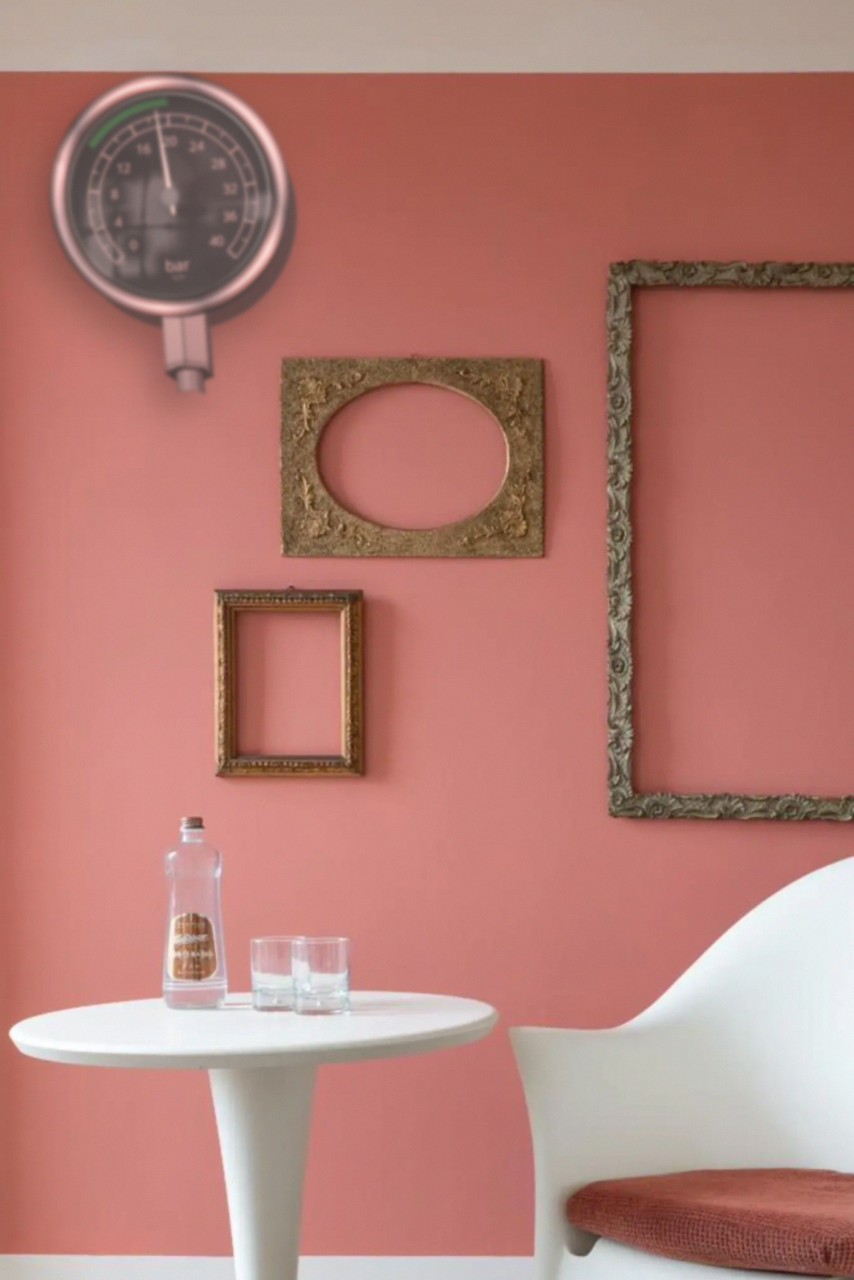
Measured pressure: 19 bar
